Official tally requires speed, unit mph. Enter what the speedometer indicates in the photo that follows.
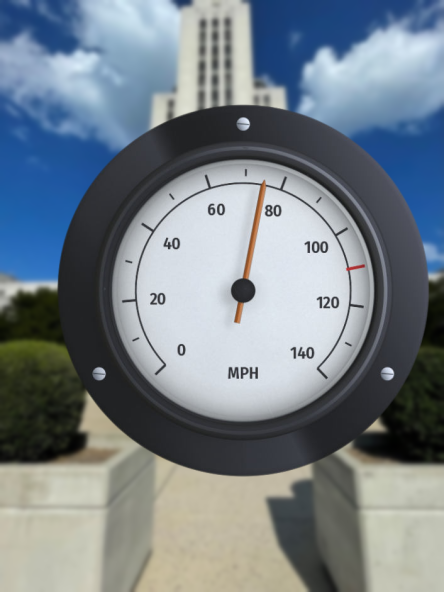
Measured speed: 75 mph
